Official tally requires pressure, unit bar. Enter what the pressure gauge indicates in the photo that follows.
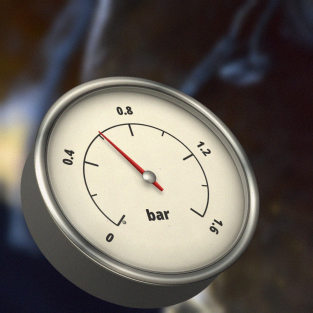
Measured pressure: 0.6 bar
